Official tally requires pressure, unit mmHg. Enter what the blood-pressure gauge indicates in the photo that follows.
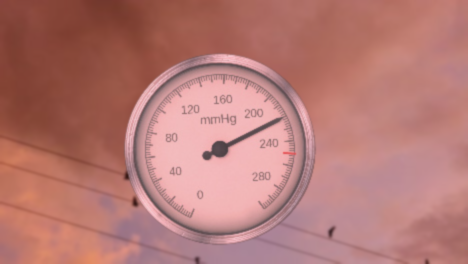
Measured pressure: 220 mmHg
